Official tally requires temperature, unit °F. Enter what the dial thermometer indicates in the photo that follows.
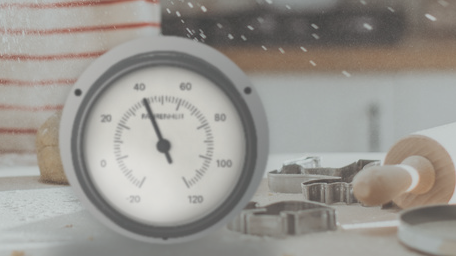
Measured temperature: 40 °F
